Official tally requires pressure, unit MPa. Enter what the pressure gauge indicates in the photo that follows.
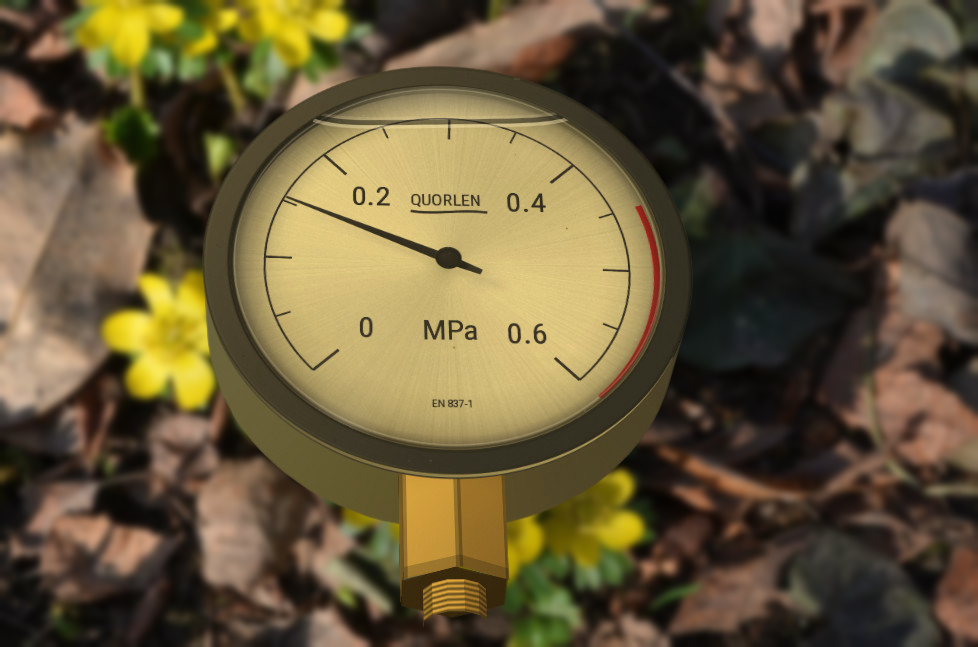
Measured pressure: 0.15 MPa
